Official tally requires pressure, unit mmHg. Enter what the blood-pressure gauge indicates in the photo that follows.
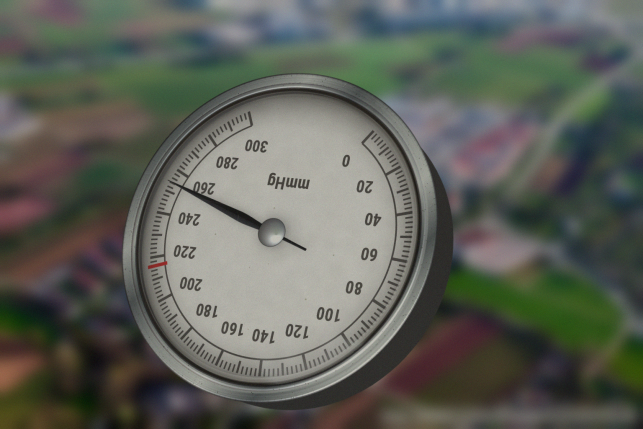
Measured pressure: 254 mmHg
